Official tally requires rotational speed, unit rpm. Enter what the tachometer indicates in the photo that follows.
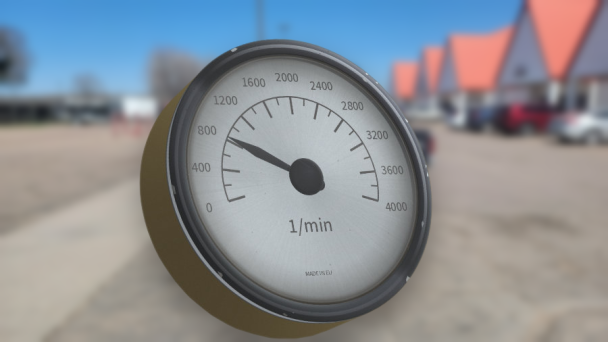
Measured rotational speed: 800 rpm
